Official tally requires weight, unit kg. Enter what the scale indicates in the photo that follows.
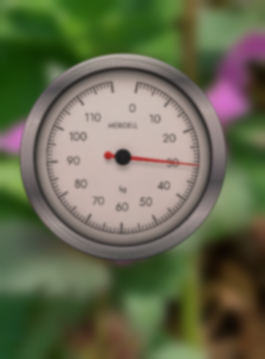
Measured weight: 30 kg
